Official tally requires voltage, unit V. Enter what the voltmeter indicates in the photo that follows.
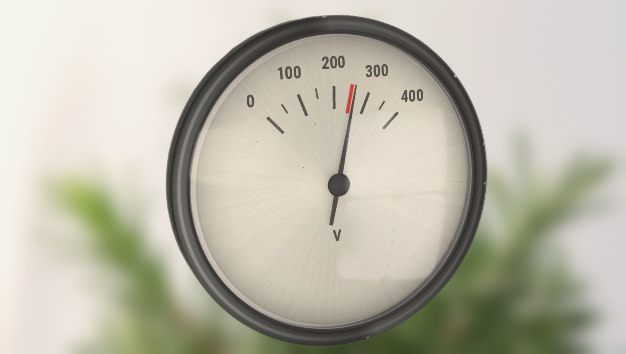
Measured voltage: 250 V
